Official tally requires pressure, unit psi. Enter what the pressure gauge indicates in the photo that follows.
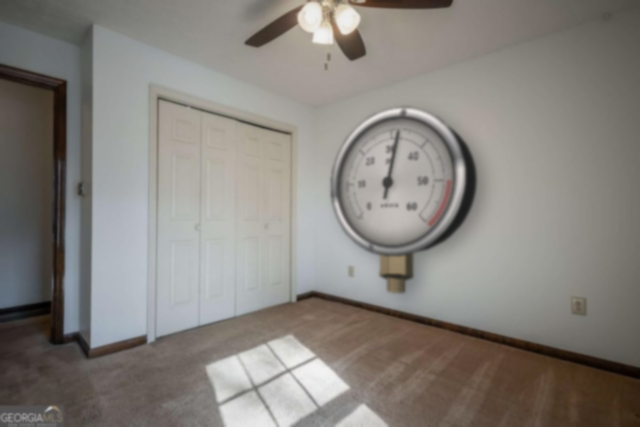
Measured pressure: 32.5 psi
